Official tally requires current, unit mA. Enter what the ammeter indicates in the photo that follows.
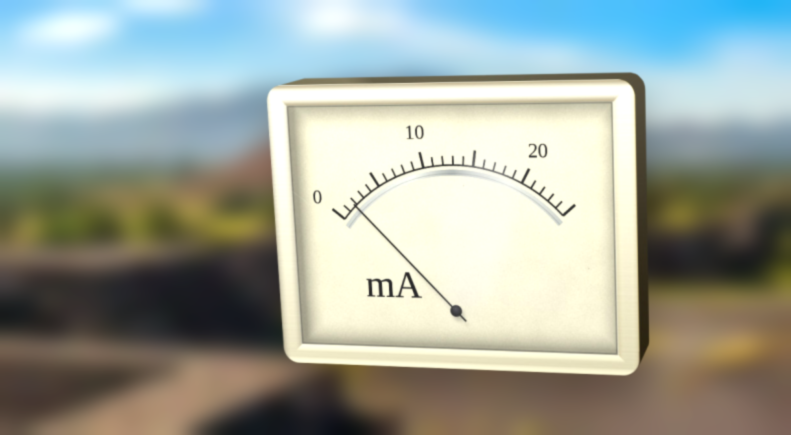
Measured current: 2 mA
